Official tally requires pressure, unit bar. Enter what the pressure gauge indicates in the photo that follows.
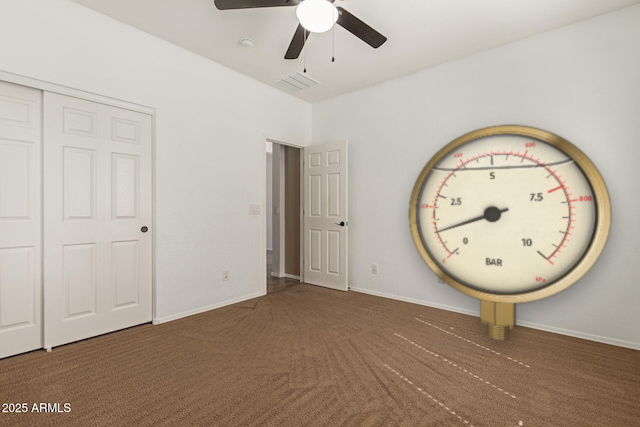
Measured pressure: 1 bar
